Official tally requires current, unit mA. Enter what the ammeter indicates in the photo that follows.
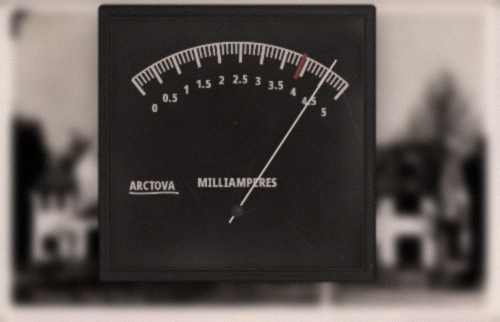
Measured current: 4.5 mA
